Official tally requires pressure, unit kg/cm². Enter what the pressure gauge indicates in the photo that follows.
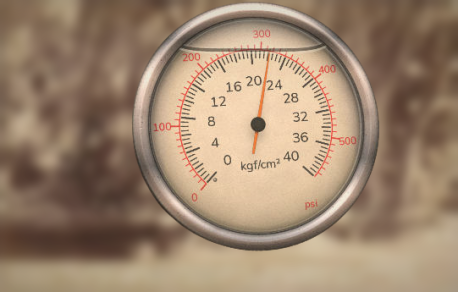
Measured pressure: 22 kg/cm²
